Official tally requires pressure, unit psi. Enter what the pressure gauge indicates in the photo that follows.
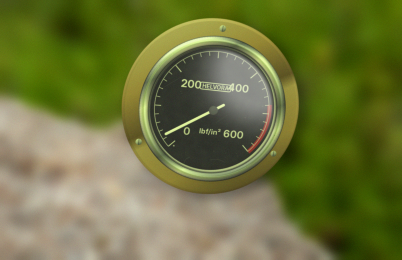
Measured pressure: 30 psi
